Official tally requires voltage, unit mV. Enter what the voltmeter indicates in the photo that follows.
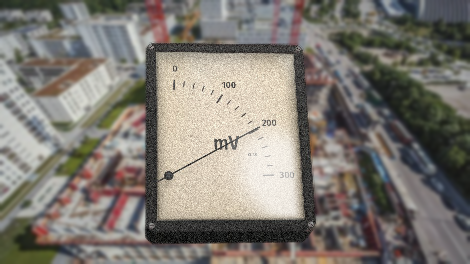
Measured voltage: 200 mV
